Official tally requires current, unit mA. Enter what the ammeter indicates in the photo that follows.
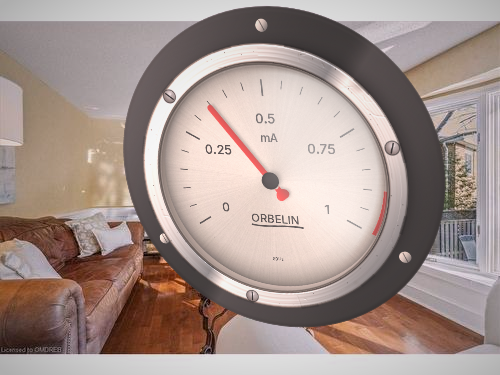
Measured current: 0.35 mA
